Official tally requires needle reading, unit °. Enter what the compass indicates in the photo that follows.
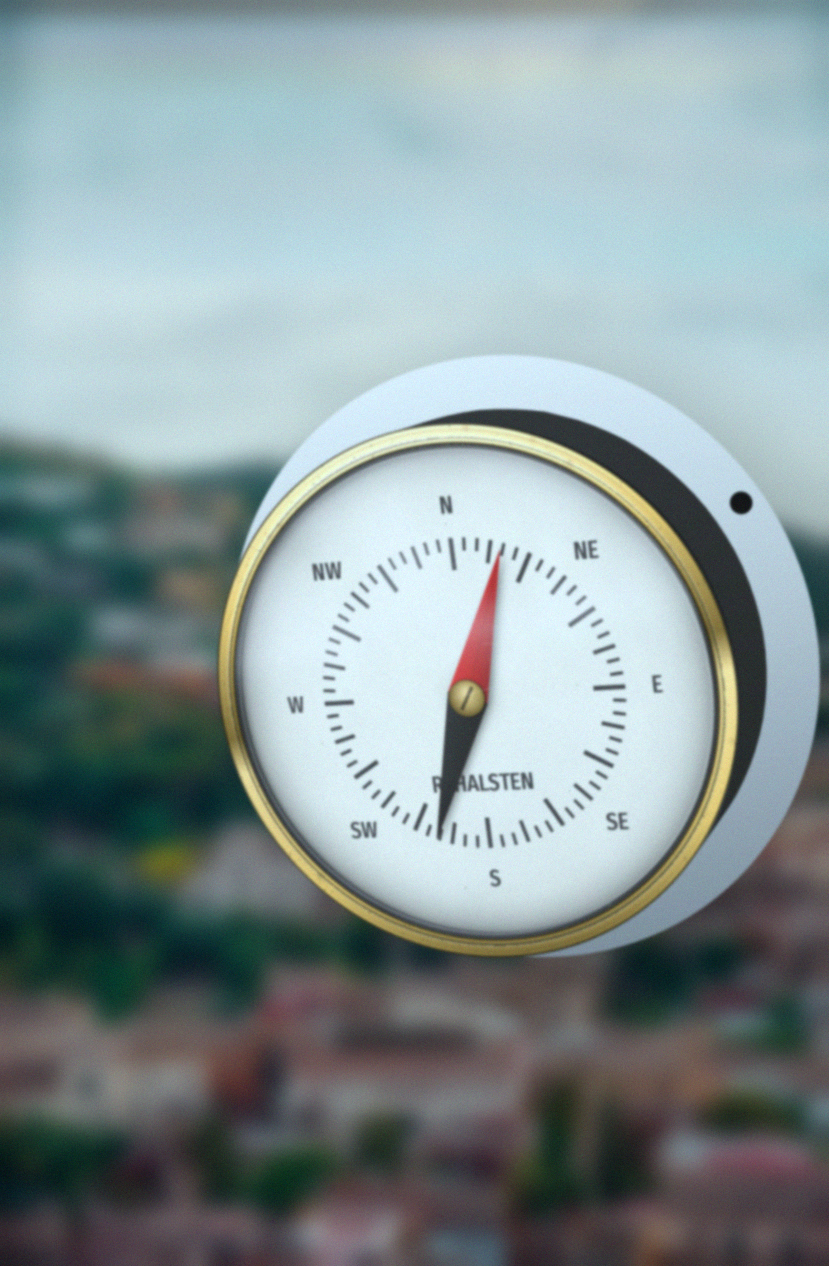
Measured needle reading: 20 °
